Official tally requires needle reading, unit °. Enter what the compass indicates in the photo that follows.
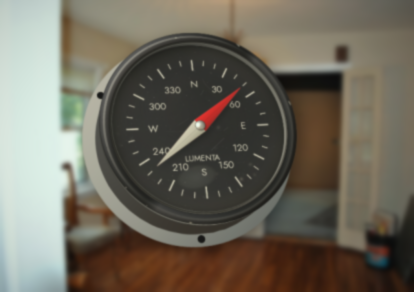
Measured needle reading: 50 °
